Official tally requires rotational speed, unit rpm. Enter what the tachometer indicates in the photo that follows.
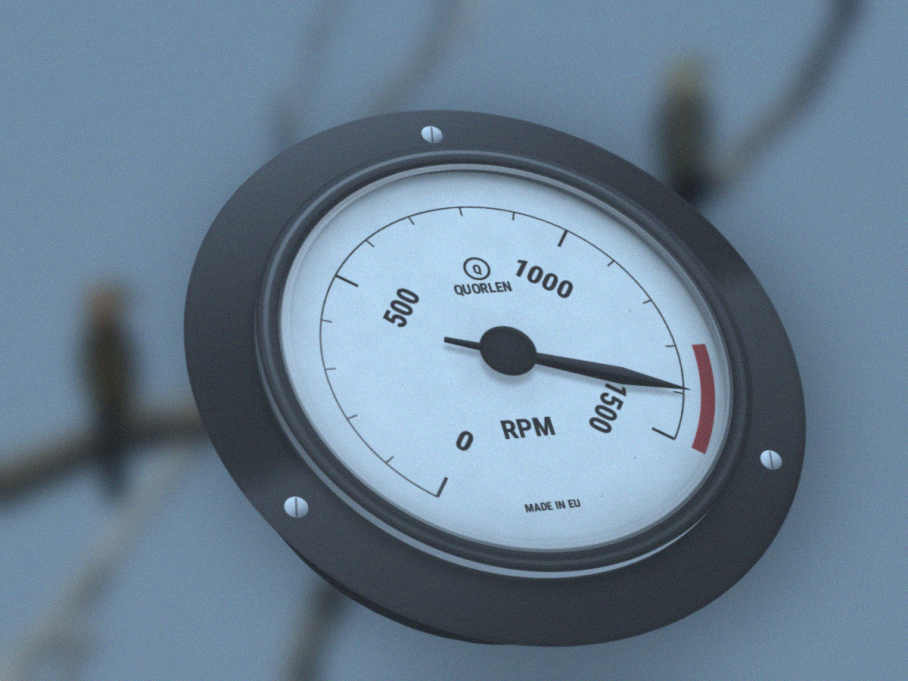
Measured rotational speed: 1400 rpm
